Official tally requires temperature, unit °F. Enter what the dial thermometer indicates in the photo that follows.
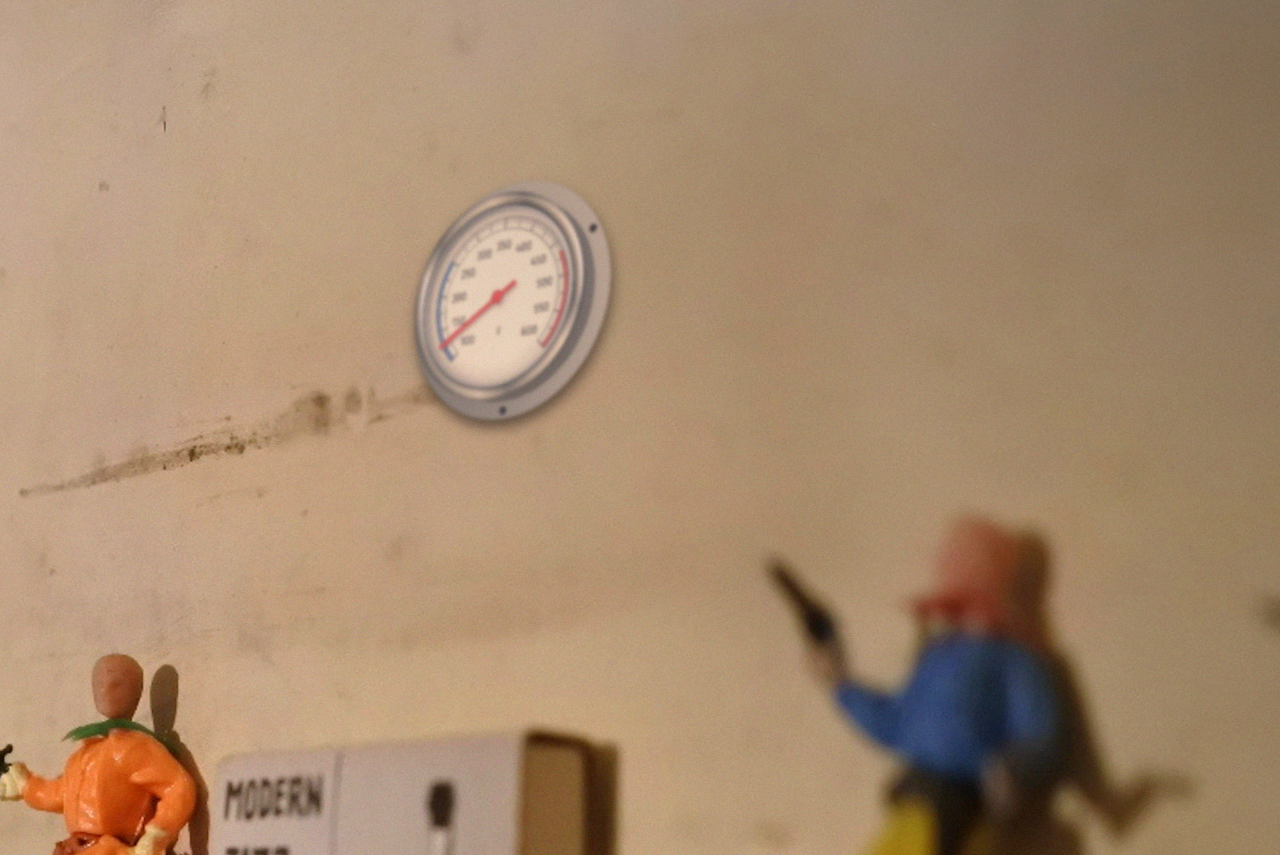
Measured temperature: 125 °F
